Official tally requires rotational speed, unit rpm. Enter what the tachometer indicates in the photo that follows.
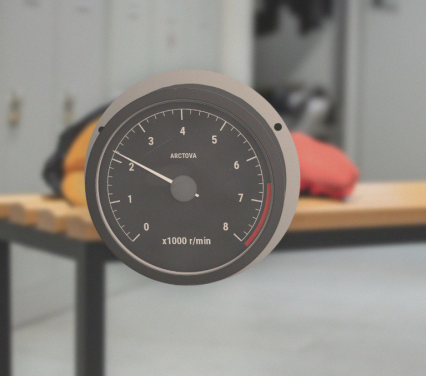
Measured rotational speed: 2200 rpm
